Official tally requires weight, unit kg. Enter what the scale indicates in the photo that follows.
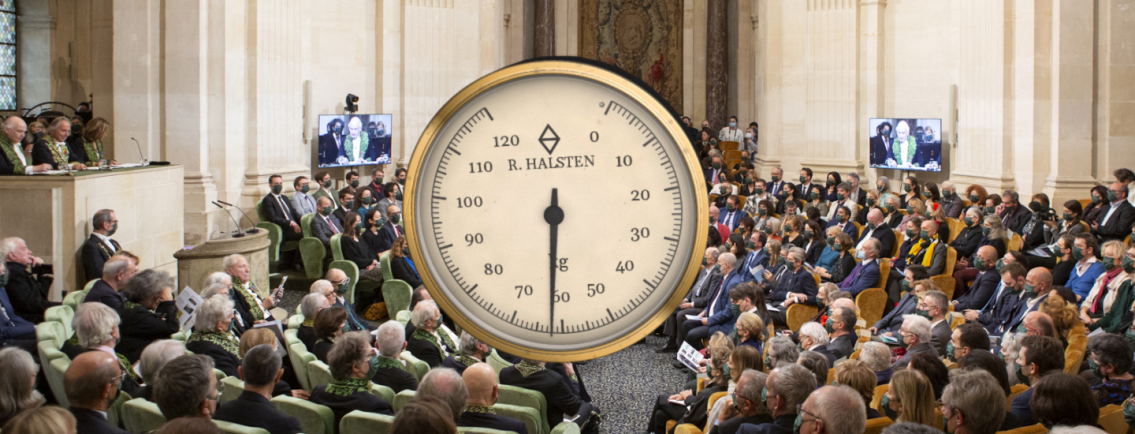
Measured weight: 62 kg
